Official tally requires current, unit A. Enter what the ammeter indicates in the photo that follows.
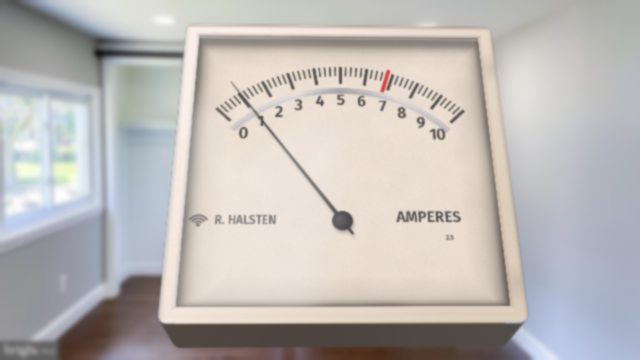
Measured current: 1 A
